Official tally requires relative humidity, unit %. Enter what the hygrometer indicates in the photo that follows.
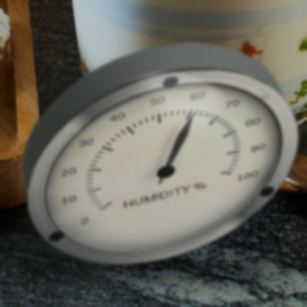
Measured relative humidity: 60 %
